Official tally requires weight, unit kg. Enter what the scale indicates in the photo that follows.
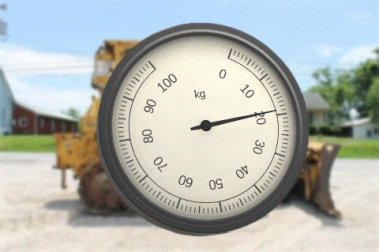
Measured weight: 19 kg
